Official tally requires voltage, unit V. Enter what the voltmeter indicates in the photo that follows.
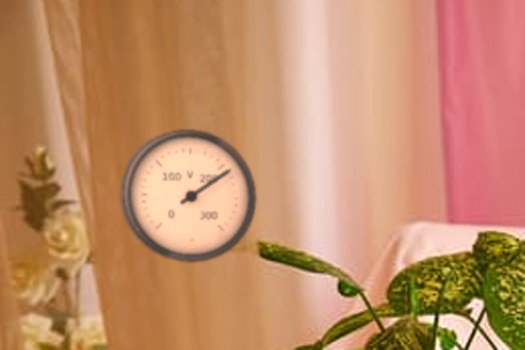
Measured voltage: 210 V
